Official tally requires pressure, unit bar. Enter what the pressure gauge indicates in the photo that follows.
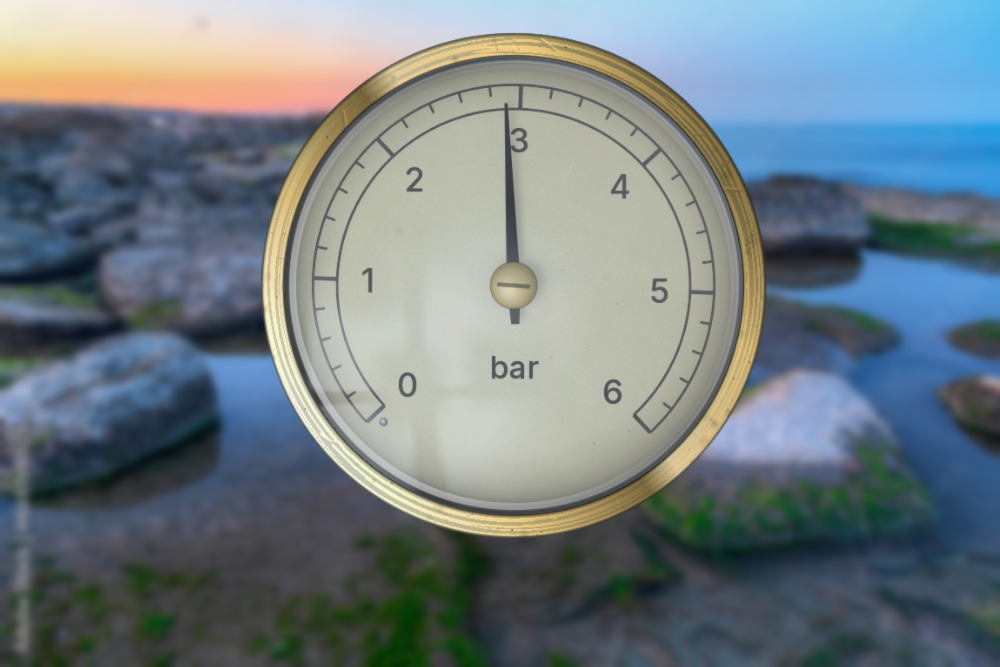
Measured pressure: 2.9 bar
